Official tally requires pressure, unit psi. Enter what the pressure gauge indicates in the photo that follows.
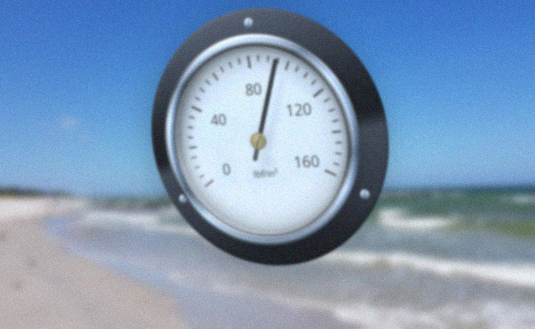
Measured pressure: 95 psi
